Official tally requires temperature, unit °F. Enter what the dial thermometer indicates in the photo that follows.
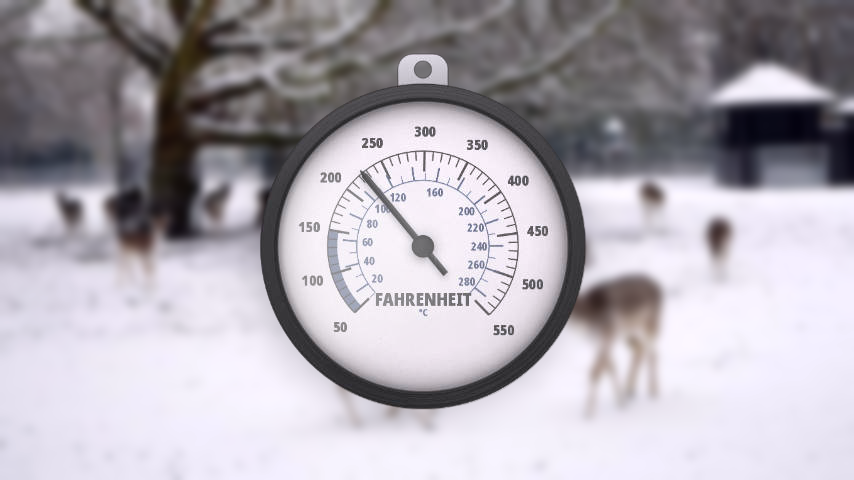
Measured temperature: 225 °F
